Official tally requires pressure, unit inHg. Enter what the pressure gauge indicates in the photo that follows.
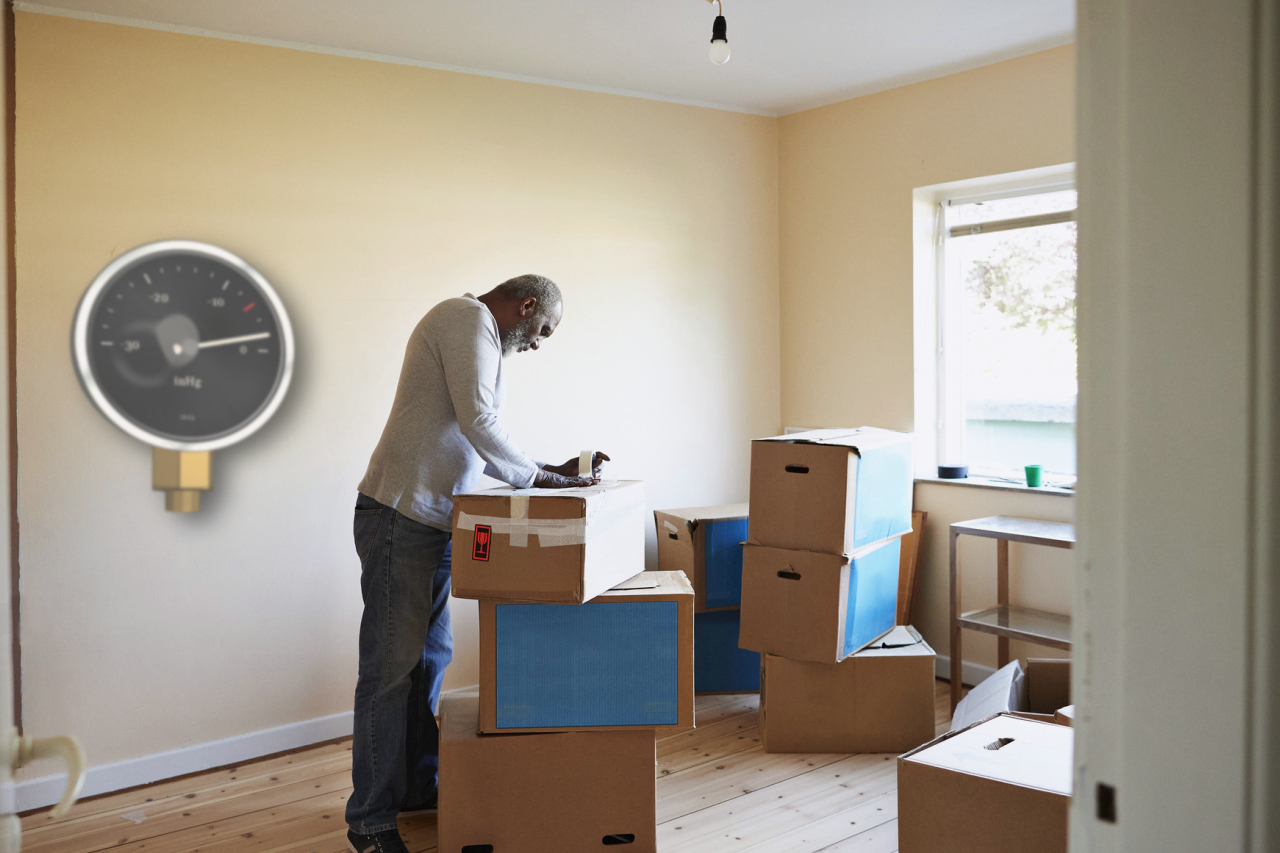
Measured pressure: -2 inHg
